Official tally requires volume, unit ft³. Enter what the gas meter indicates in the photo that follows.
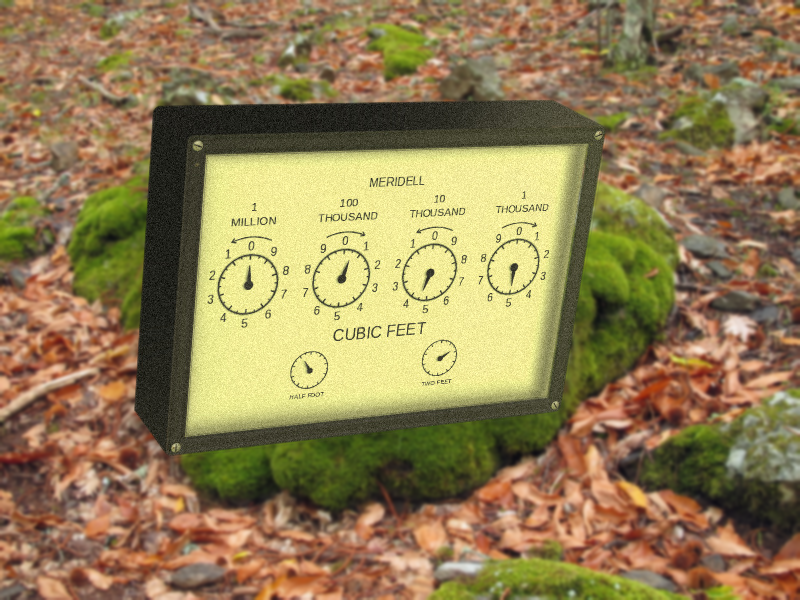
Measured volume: 4500 ft³
